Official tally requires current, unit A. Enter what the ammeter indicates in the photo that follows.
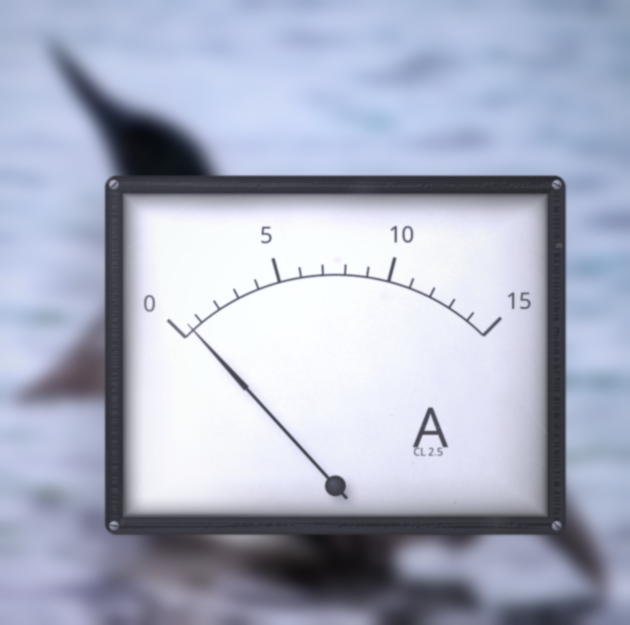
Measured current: 0.5 A
